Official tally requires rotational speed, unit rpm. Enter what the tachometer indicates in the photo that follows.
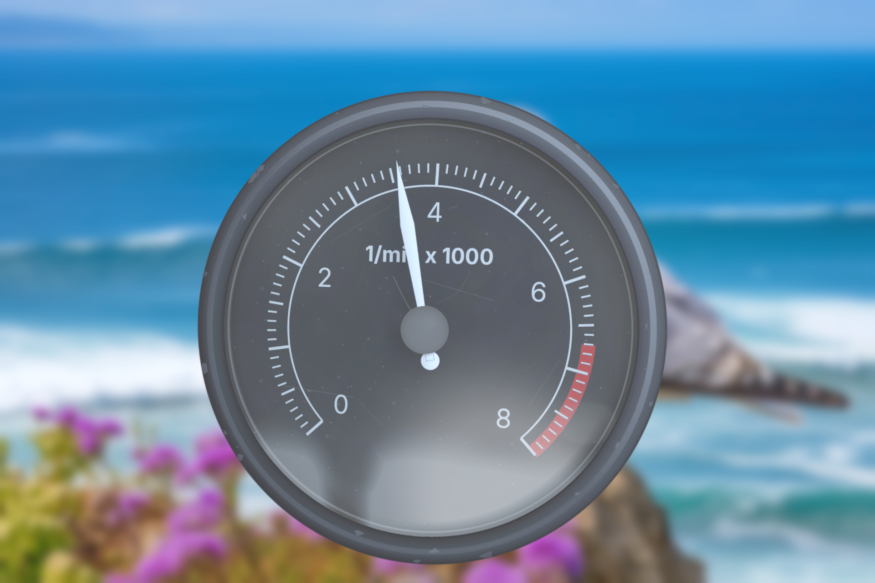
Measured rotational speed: 3600 rpm
